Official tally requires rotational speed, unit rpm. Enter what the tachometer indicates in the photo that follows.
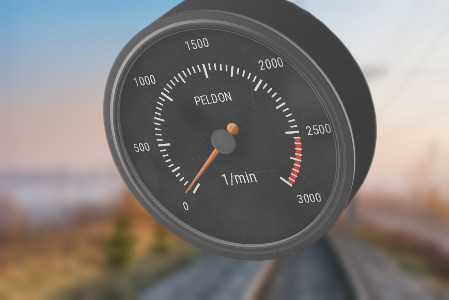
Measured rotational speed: 50 rpm
